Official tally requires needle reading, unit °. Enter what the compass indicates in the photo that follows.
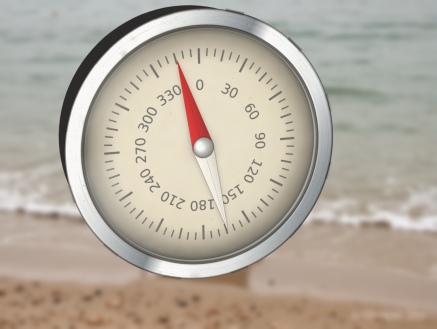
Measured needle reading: 345 °
